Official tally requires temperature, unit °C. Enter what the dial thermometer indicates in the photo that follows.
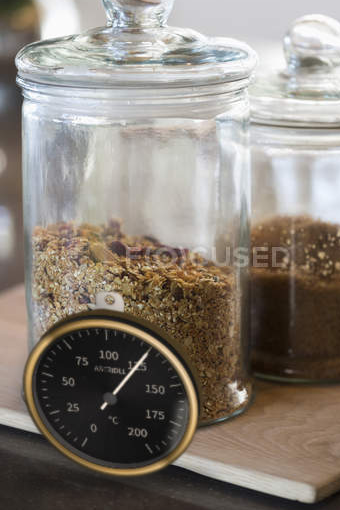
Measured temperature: 125 °C
